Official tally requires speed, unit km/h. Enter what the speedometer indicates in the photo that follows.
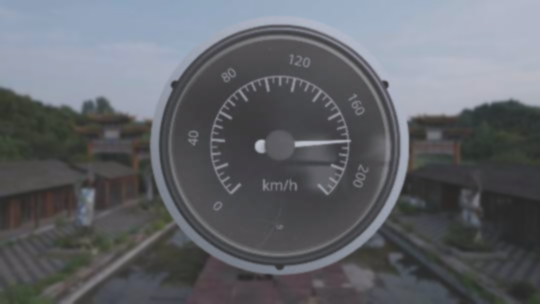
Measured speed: 180 km/h
